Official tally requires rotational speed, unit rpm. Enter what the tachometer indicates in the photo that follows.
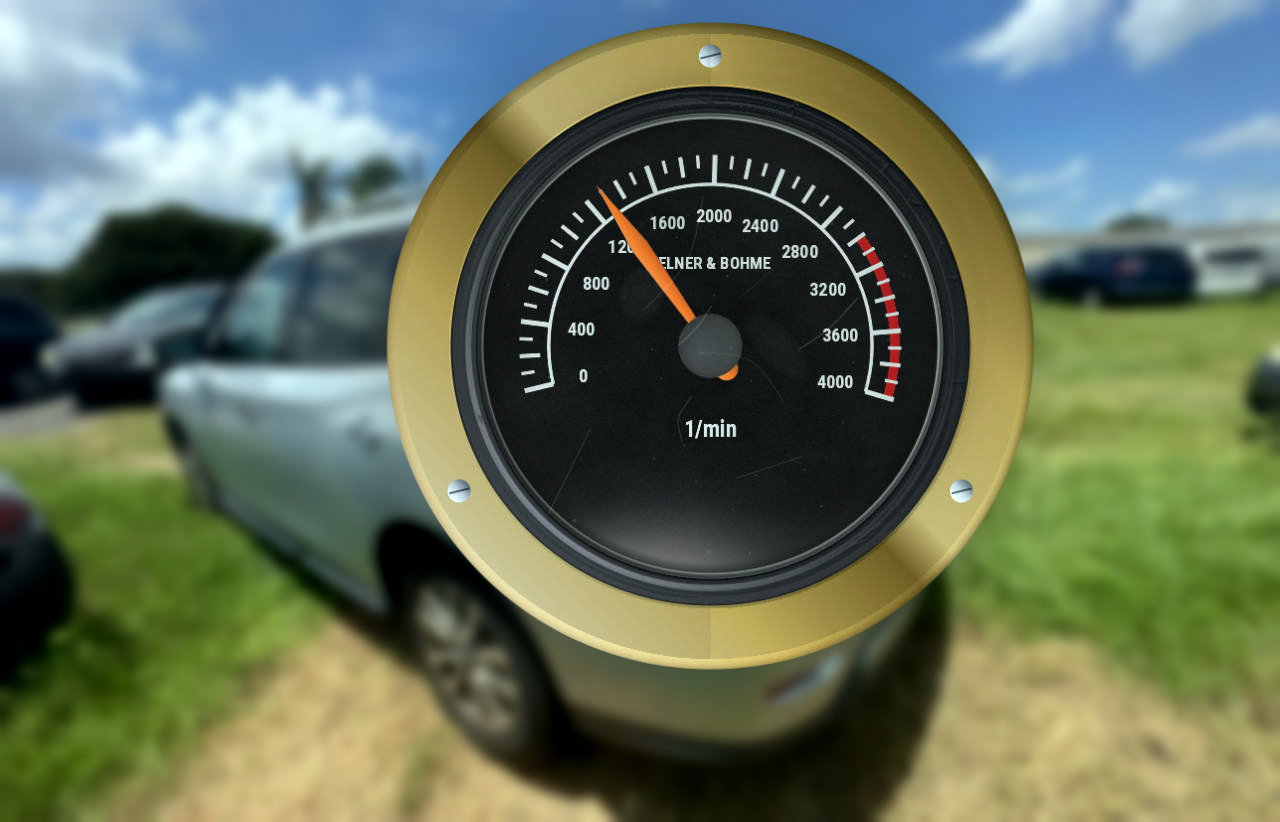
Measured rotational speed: 1300 rpm
